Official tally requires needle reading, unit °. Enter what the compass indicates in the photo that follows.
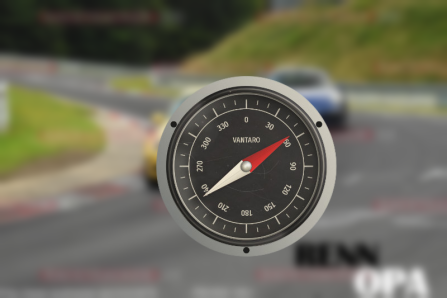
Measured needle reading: 55 °
